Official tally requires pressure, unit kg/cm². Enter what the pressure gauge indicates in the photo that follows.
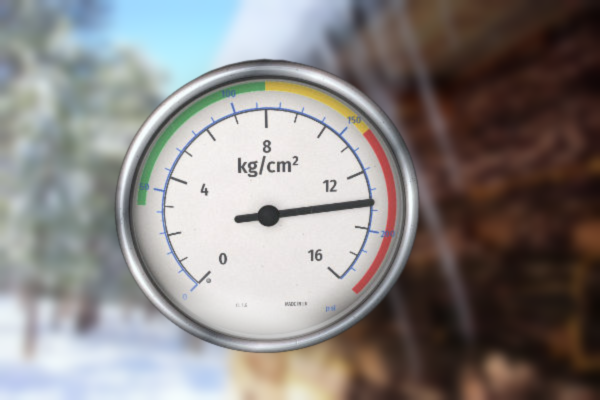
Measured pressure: 13 kg/cm²
